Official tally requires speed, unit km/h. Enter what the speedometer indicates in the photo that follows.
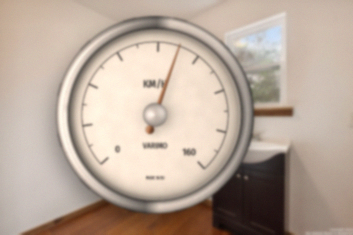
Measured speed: 90 km/h
